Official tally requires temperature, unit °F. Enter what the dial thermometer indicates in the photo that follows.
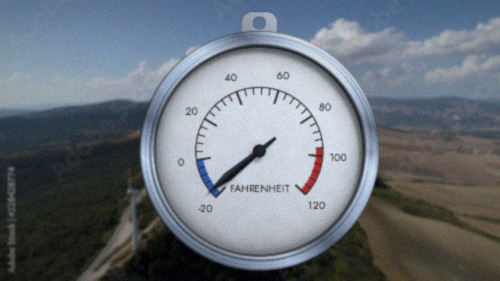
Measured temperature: -16 °F
